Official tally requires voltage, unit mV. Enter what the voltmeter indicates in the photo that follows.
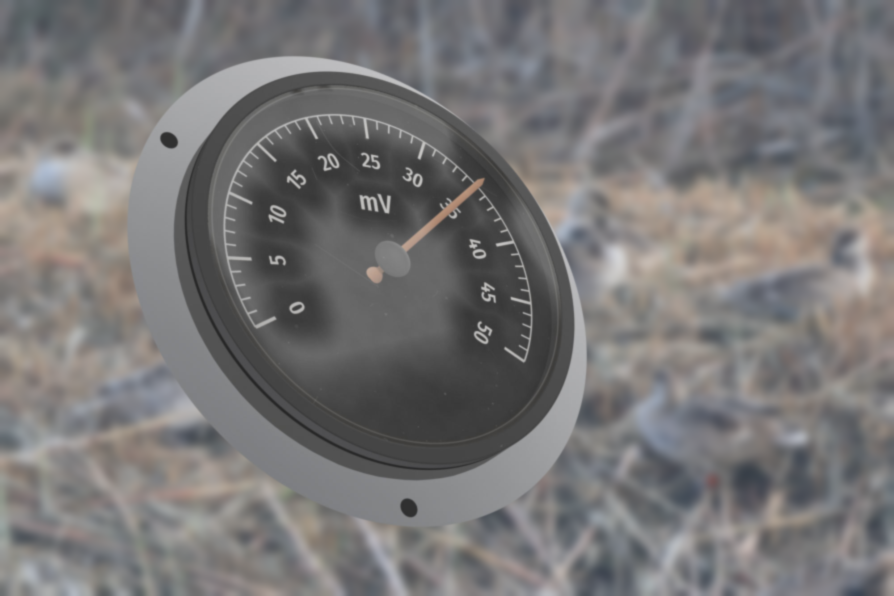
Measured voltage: 35 mV
